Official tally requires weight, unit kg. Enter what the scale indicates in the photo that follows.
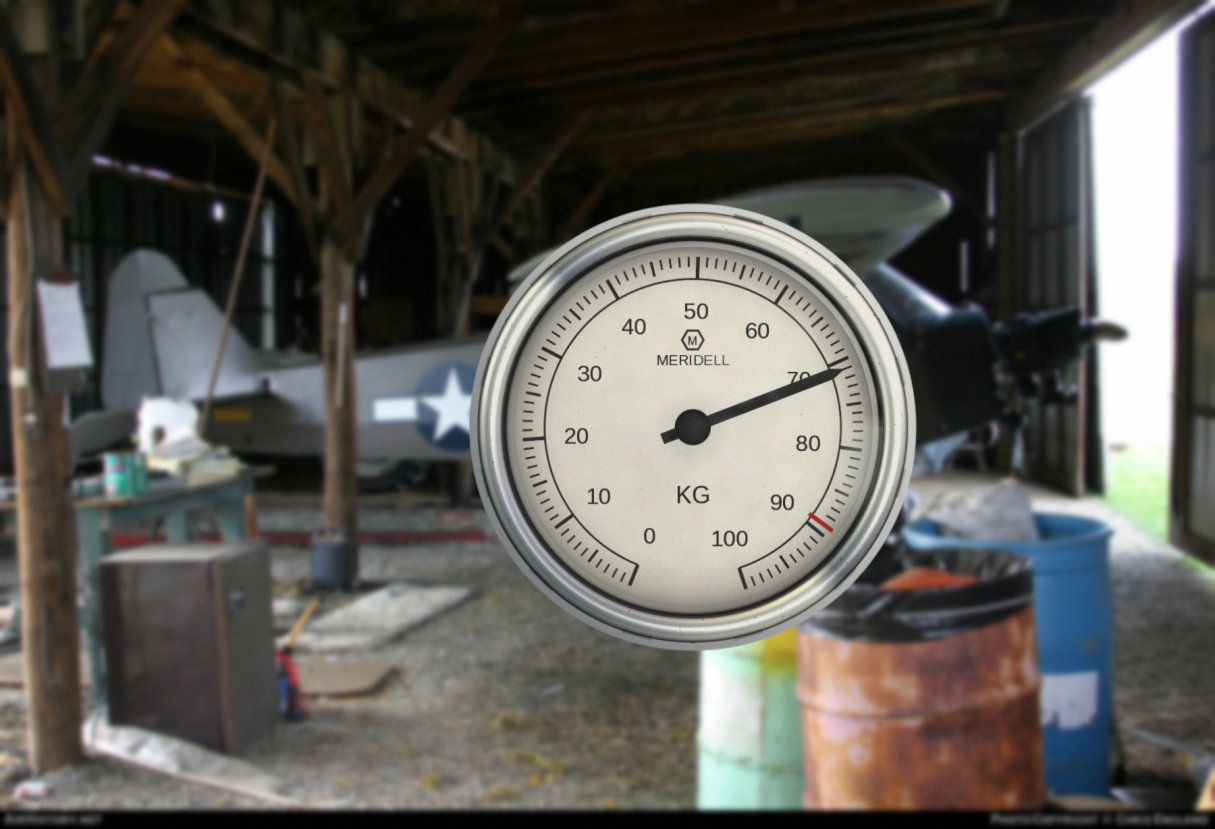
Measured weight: 71 kg
